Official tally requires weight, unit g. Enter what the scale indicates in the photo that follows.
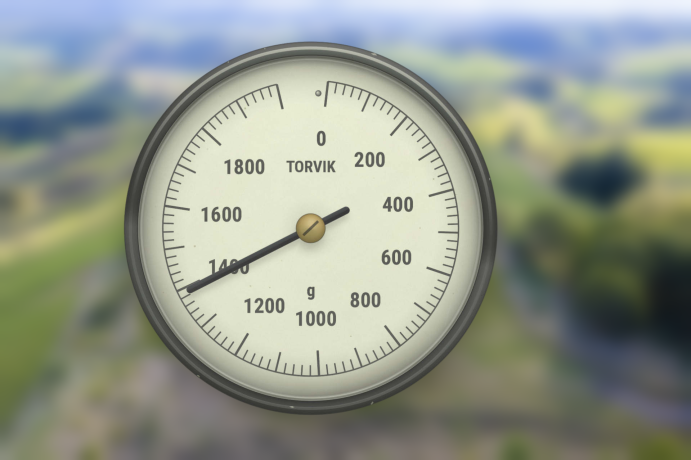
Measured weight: 1390 g
